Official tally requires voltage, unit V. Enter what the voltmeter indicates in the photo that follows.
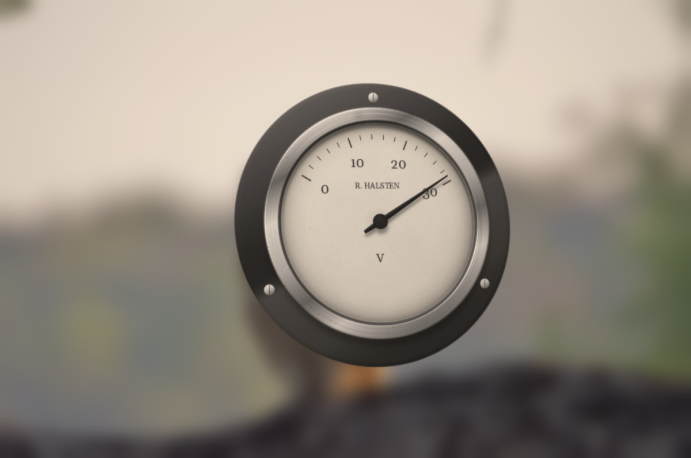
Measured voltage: 29 V
